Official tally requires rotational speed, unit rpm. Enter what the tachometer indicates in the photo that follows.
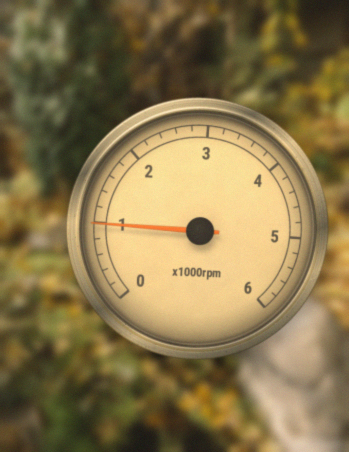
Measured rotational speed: 1000 rpm
